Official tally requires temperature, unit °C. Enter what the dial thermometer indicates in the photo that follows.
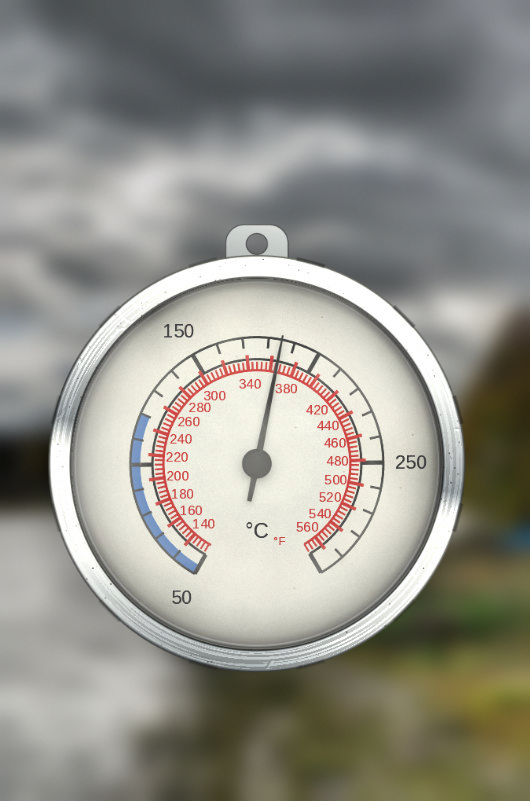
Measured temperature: 185 °C
